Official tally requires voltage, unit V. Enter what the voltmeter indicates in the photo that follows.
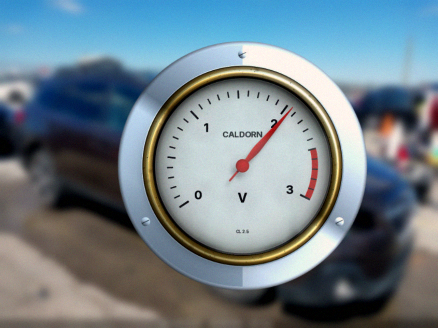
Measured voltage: 2.05 V
